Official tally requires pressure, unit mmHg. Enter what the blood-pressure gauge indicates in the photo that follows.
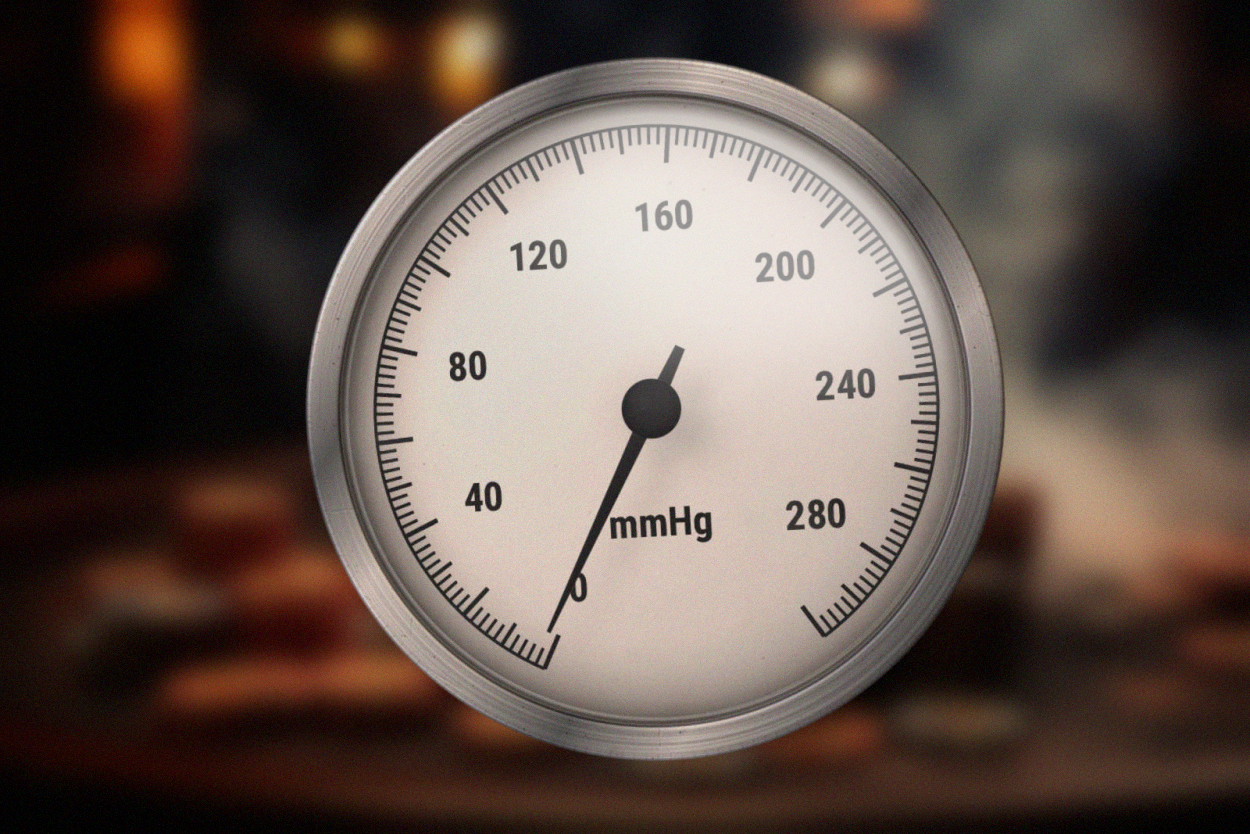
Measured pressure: 2 mmHg
